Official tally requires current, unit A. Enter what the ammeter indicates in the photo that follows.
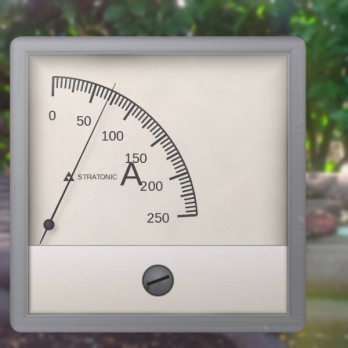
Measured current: 70 A
